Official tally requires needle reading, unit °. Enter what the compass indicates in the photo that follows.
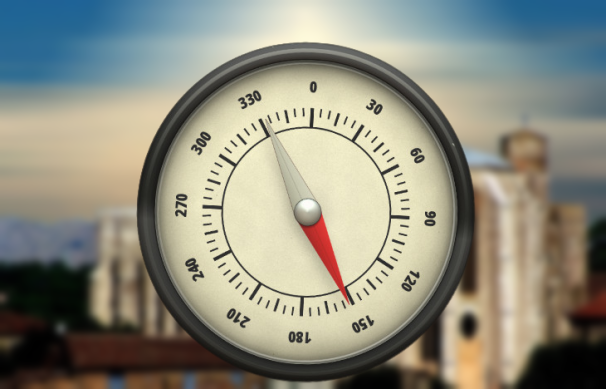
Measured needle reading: 152.5 °
